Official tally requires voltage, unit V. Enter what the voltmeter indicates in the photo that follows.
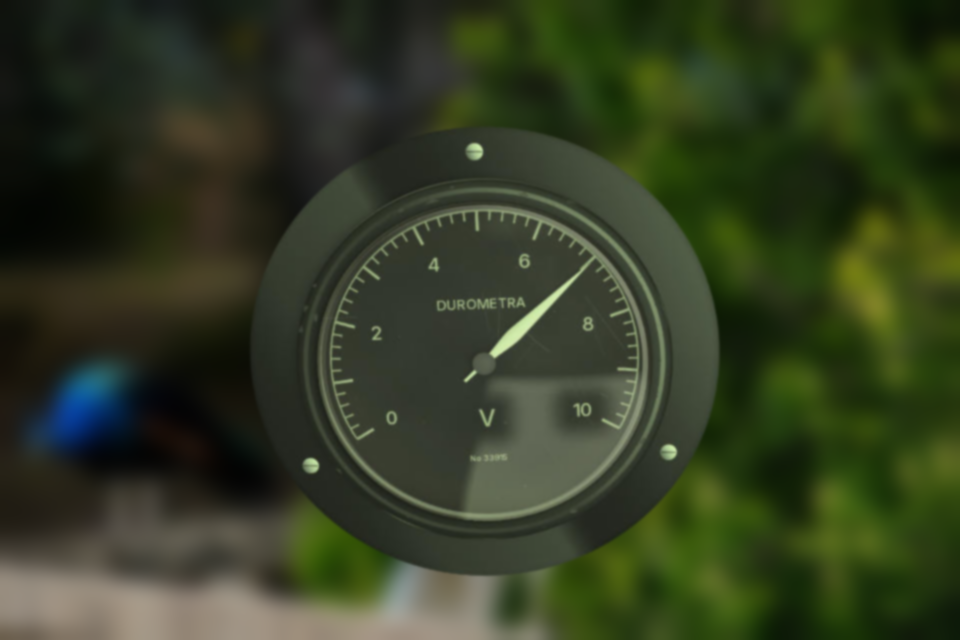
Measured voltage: 7 V
